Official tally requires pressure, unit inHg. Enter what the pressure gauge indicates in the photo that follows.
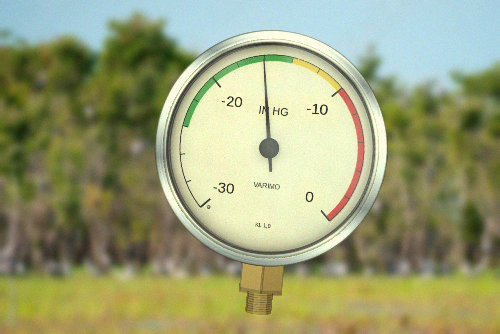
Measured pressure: -16 inHg
